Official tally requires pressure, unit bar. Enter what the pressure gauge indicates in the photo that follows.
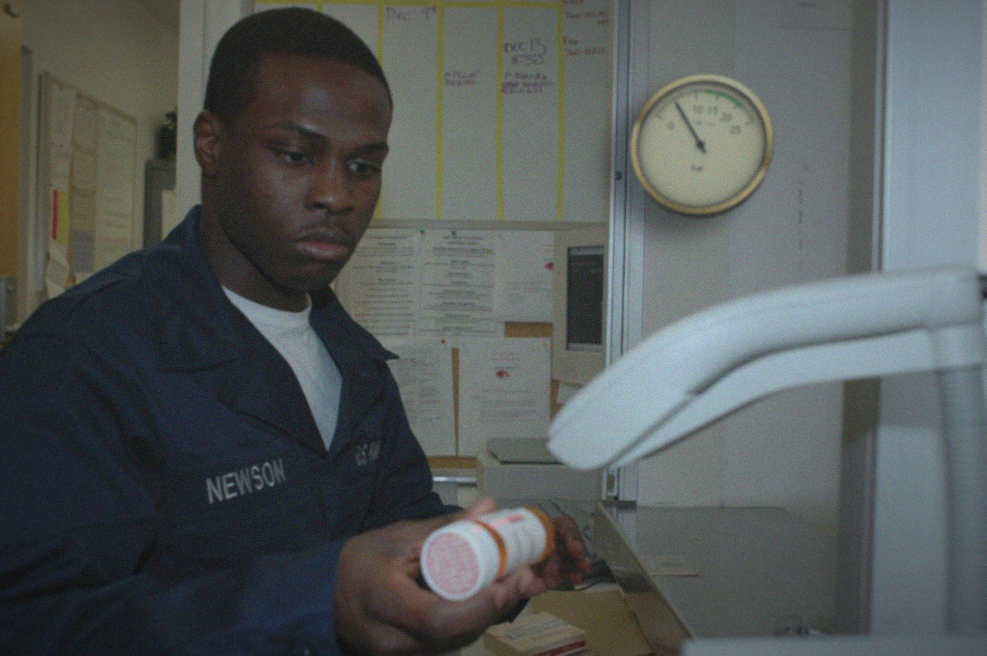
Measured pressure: 5 bar
